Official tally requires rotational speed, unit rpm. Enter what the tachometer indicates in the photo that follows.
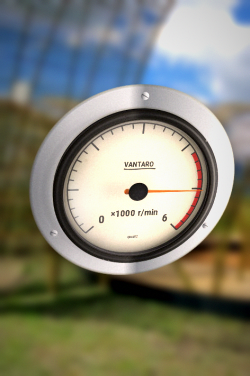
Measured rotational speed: 5000 rpm
